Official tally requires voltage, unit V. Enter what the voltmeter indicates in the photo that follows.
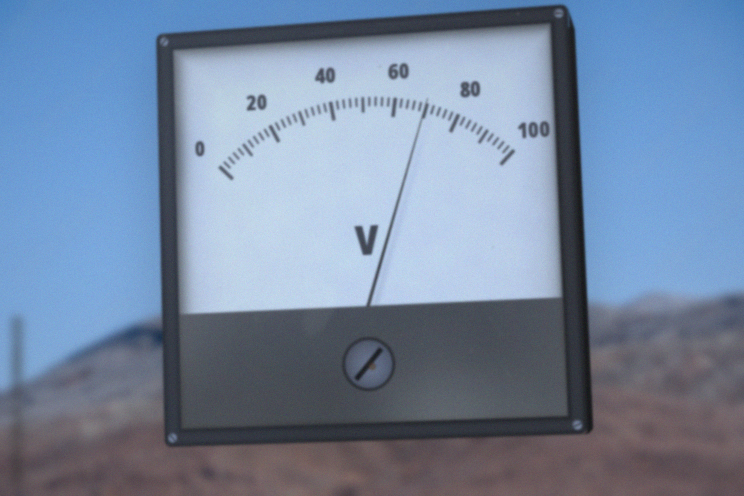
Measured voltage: 70 V
